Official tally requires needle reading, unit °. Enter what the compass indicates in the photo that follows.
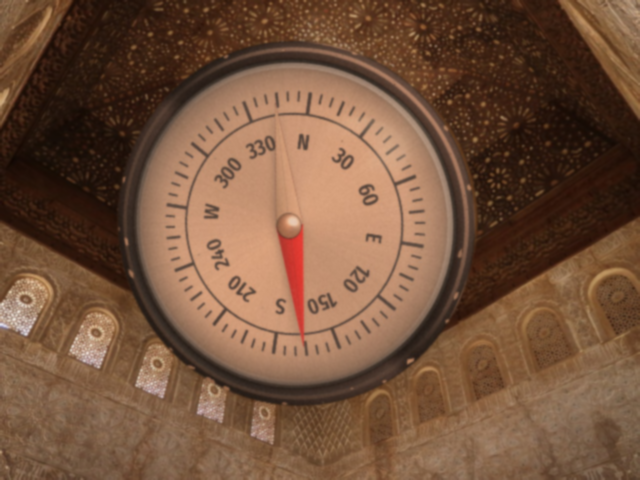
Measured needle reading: 165 °
